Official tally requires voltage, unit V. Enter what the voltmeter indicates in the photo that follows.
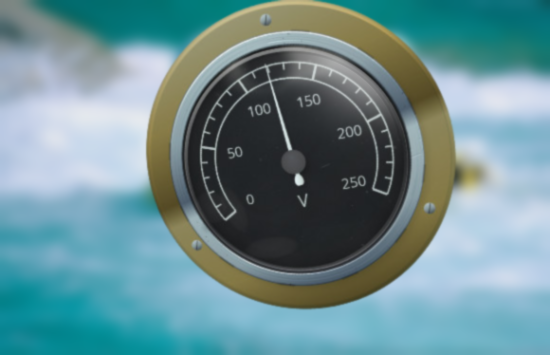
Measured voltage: 120 V
